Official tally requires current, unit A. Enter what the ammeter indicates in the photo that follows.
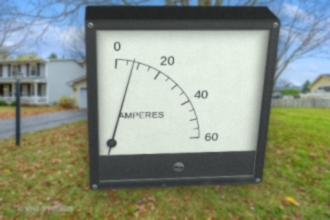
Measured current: 7.5 A
